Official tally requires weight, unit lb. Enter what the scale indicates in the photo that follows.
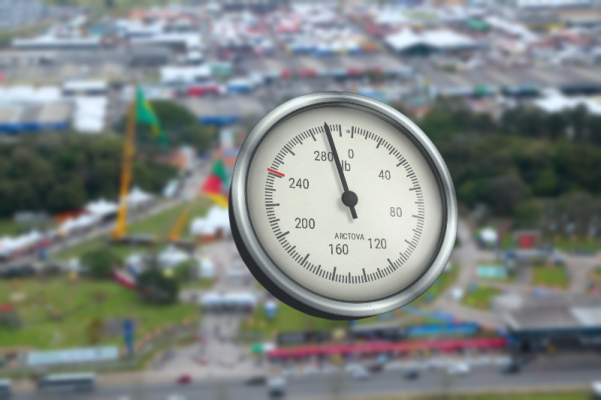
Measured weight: 290 lb
